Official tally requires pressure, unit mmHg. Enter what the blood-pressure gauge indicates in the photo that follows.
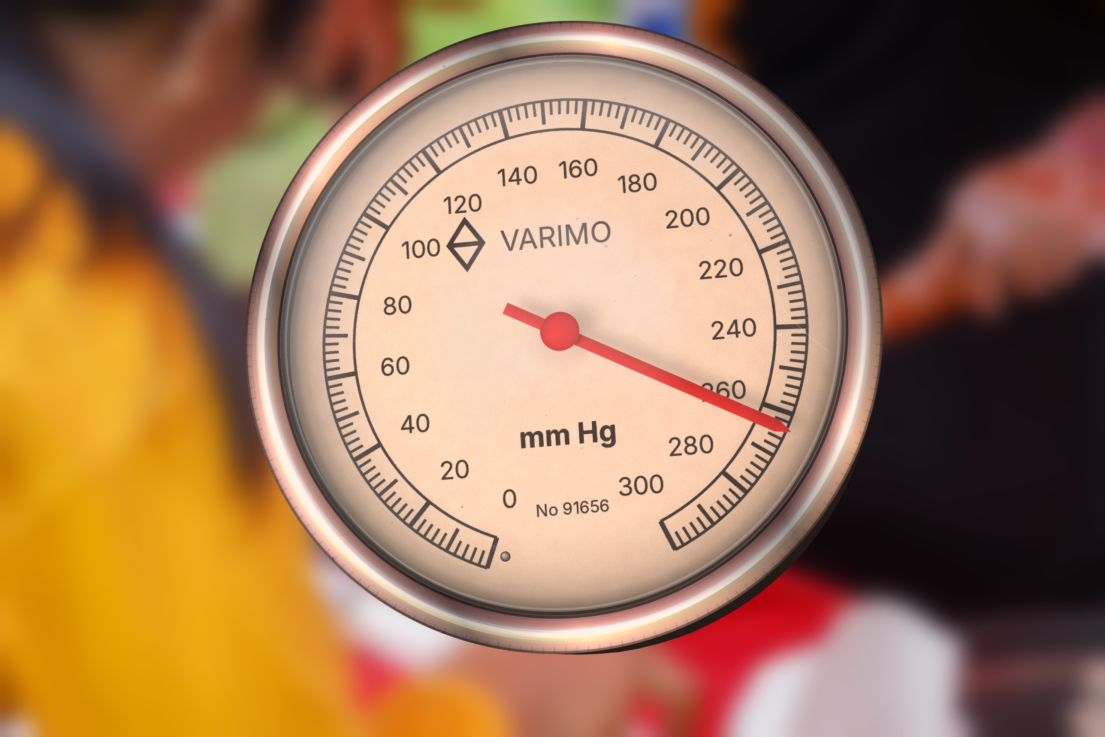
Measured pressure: 264 mmHg
